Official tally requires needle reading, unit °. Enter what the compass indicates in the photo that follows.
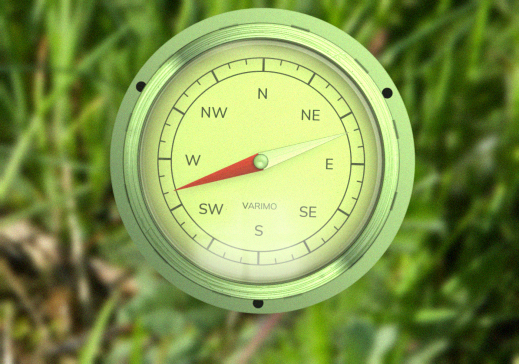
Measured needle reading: 250 °
